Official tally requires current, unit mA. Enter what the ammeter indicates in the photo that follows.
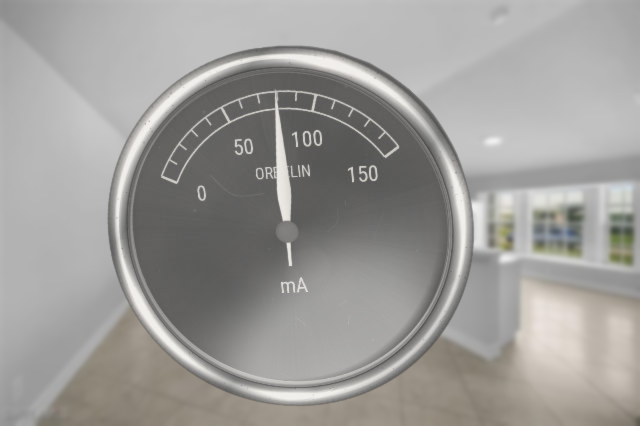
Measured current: 80 mA
